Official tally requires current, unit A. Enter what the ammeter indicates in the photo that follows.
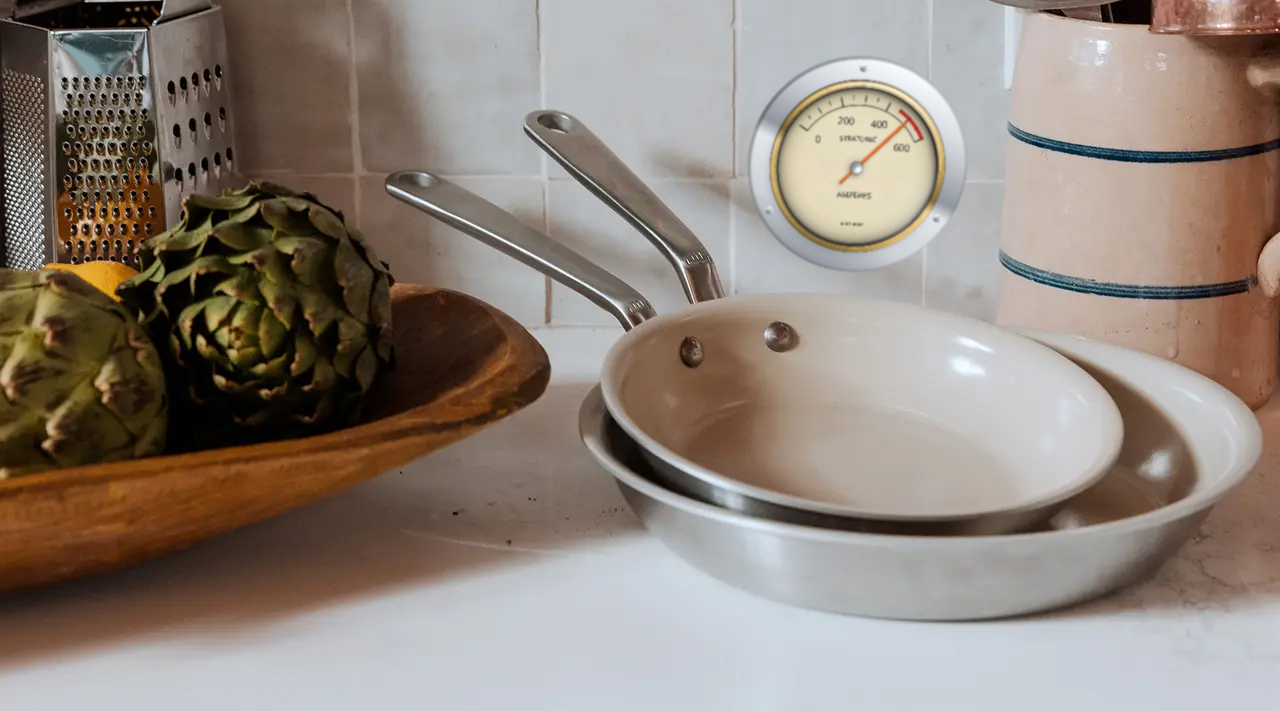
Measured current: 500 A
